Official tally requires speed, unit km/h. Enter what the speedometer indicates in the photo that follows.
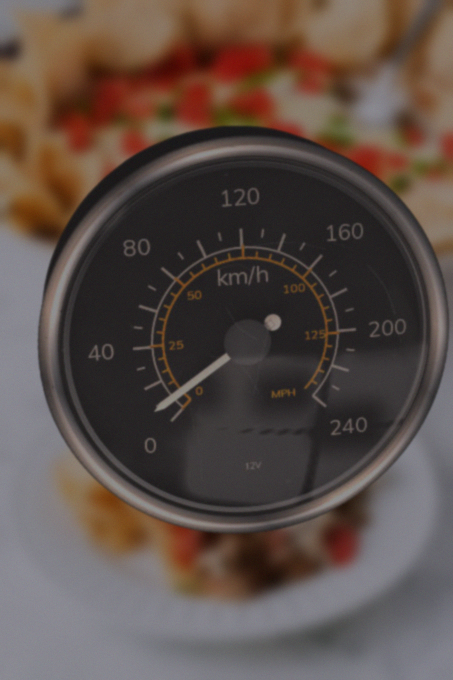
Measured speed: 10 km/h
